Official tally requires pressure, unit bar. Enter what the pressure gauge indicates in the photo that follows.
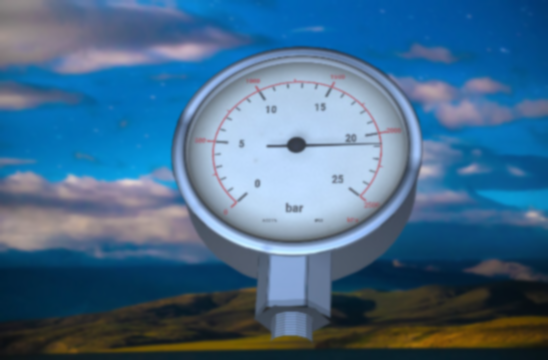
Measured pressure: 21 bar
